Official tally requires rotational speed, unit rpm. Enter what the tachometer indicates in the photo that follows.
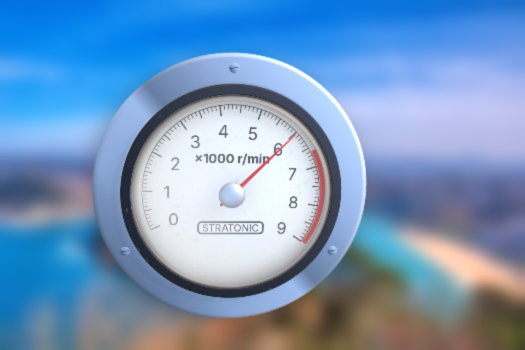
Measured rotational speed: 6000 rpm
